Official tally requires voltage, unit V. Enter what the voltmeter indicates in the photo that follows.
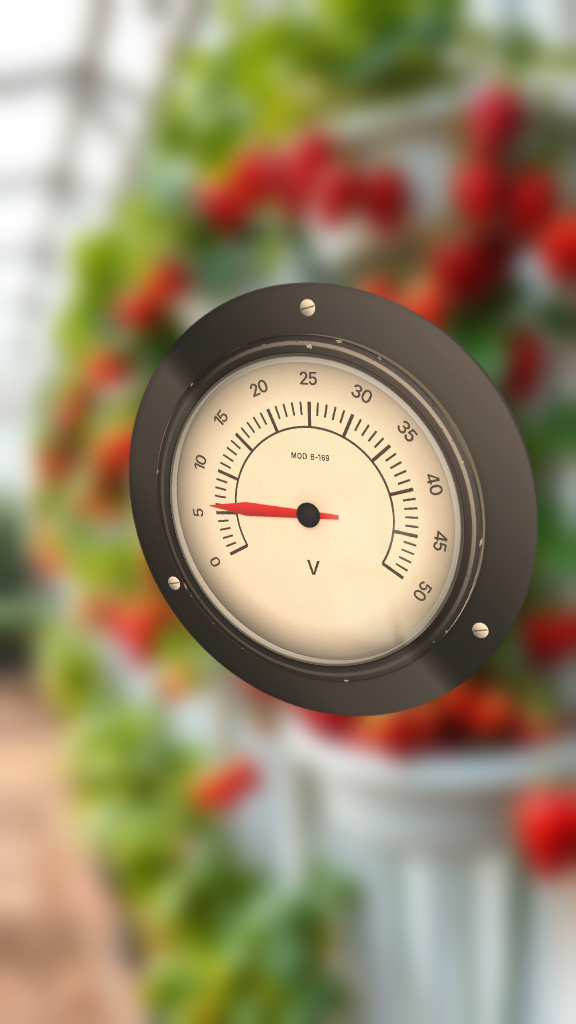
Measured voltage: 6 V
